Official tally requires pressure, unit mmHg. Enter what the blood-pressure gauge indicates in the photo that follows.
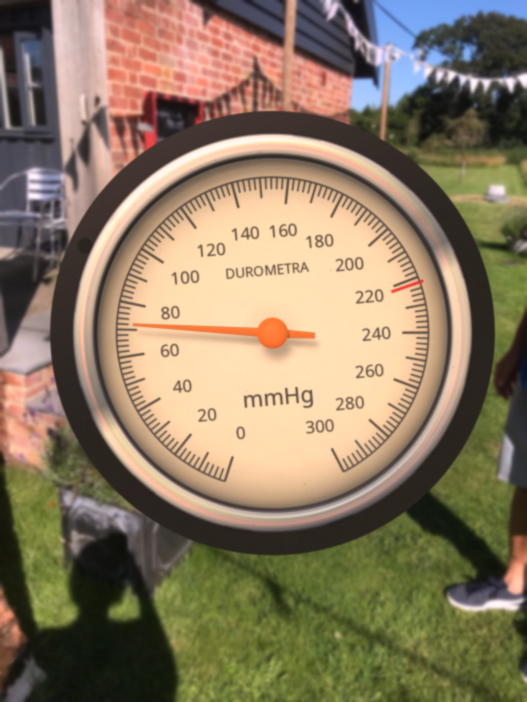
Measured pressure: 72 mmHg
